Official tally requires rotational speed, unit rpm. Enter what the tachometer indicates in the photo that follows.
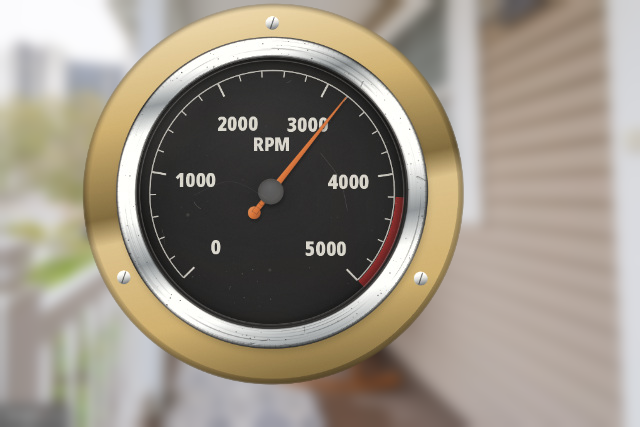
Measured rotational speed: 3200 rpm
